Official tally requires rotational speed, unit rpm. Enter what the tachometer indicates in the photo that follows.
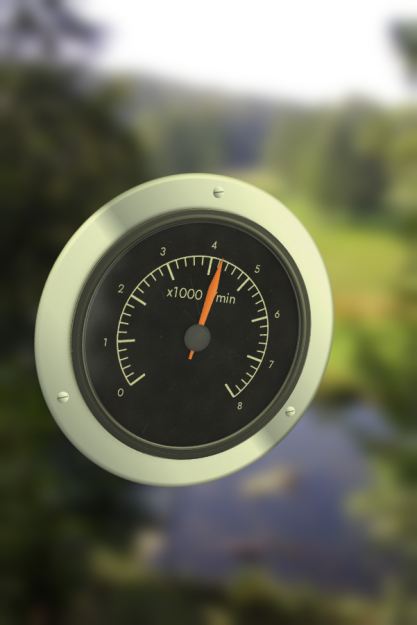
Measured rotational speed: 4200 rpm
